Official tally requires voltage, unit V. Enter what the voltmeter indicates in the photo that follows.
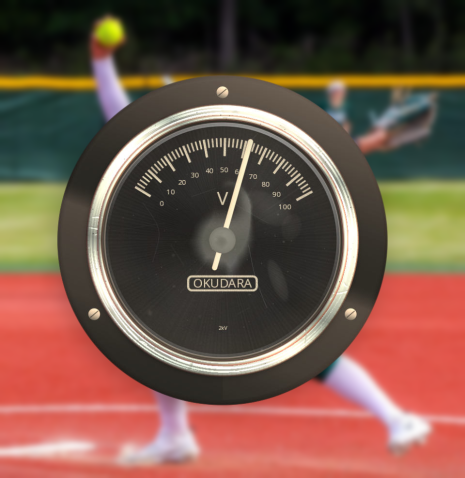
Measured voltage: 62 V
